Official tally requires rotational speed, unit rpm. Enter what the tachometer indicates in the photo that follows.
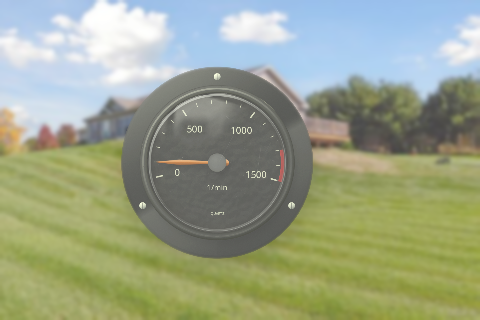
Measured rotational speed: 100 rpm
